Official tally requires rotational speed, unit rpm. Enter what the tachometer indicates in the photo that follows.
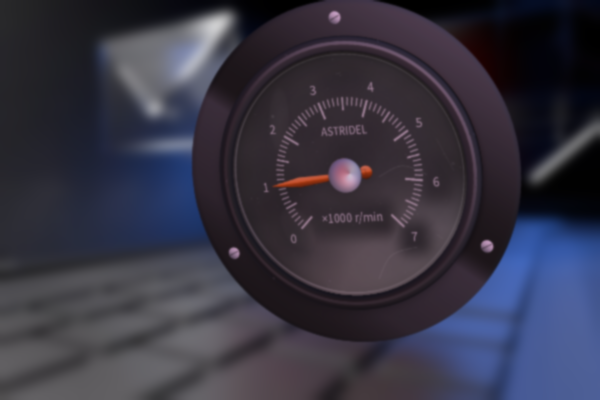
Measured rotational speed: 1000 rpm
